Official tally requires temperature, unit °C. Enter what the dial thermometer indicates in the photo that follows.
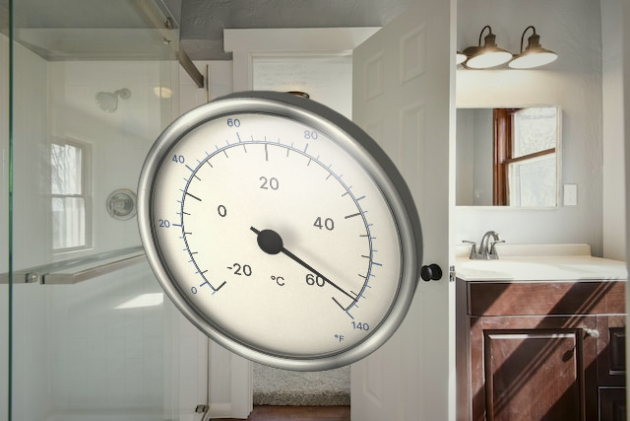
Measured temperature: 56 °C
